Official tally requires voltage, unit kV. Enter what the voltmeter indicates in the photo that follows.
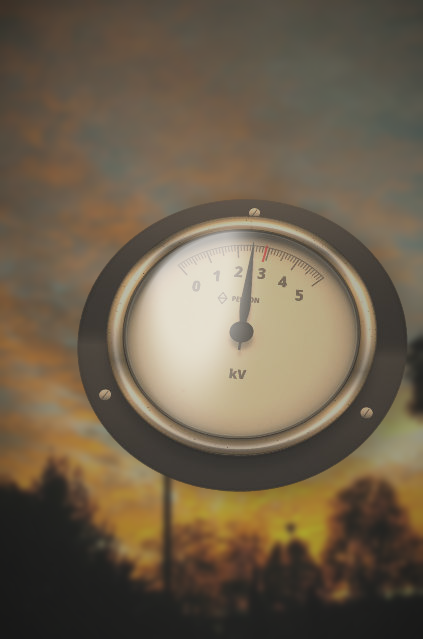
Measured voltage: 2.5 kV
